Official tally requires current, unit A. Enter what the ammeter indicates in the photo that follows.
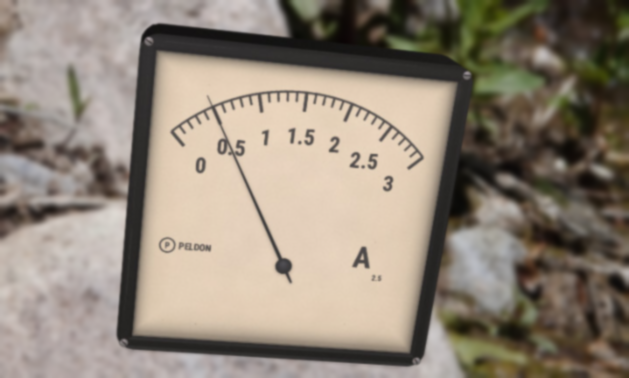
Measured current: 0.5 A
